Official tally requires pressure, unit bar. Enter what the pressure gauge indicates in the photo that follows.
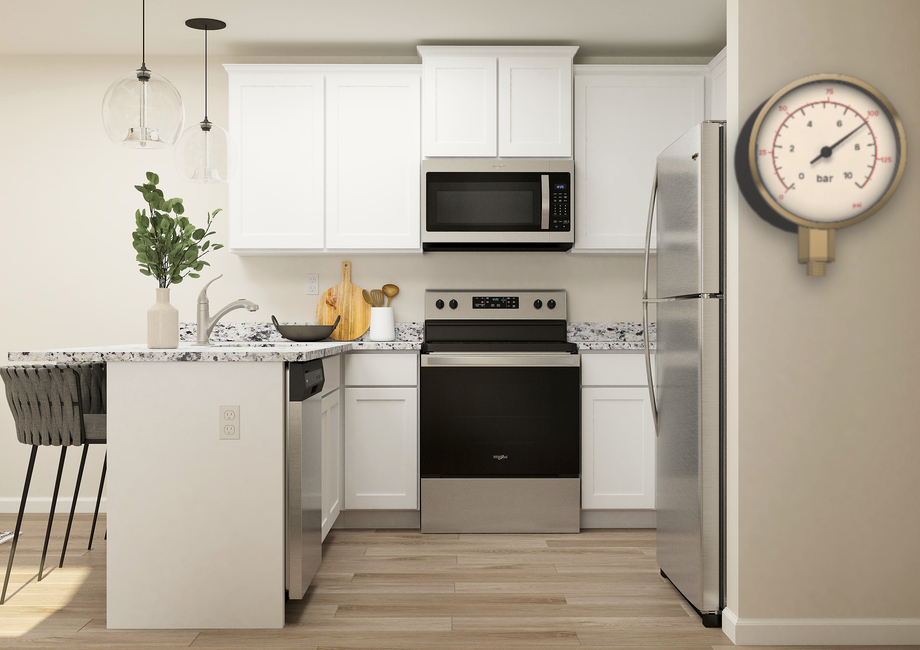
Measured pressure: 7 bar
